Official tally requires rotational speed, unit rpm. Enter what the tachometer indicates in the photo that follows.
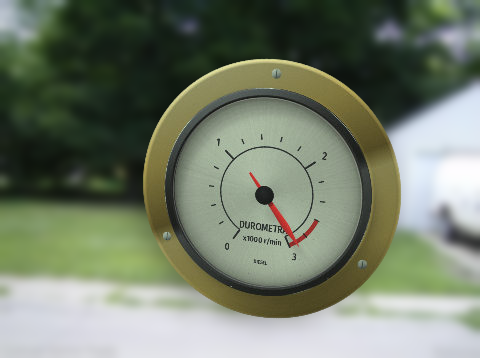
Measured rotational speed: 2900 rpm
